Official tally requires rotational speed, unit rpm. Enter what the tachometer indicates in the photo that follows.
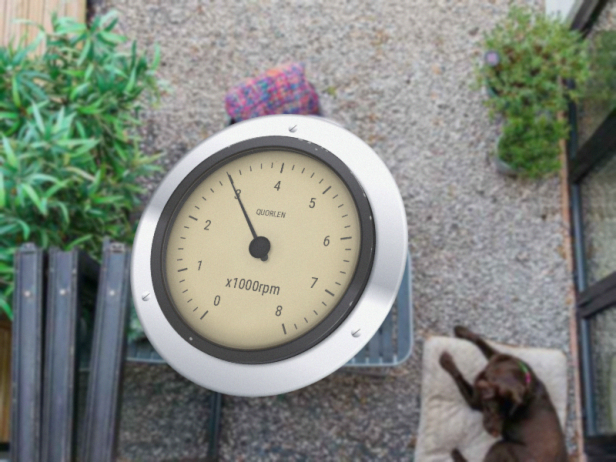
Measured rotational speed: 3000 rpm
